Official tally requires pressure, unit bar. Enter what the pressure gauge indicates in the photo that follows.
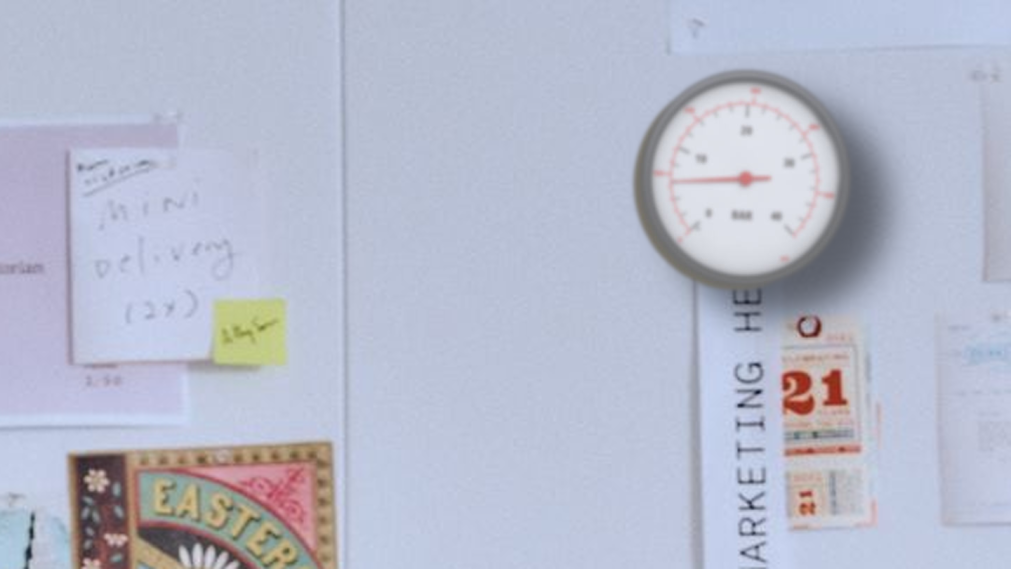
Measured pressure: 6 bar
